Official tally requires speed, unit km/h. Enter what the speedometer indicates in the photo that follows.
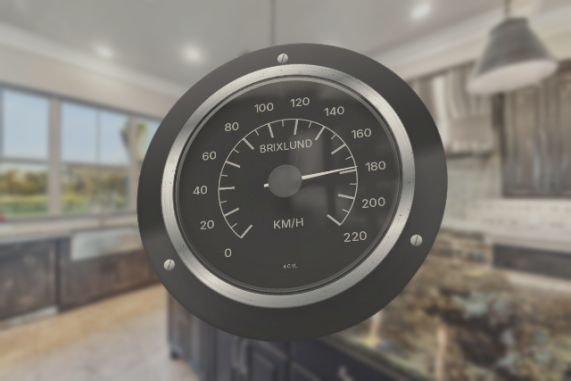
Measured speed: 180 km/h
